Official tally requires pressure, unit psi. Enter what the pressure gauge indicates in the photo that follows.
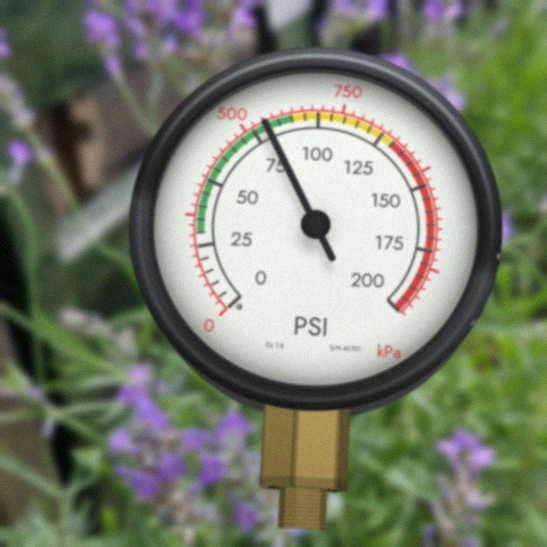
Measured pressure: 80 psi
